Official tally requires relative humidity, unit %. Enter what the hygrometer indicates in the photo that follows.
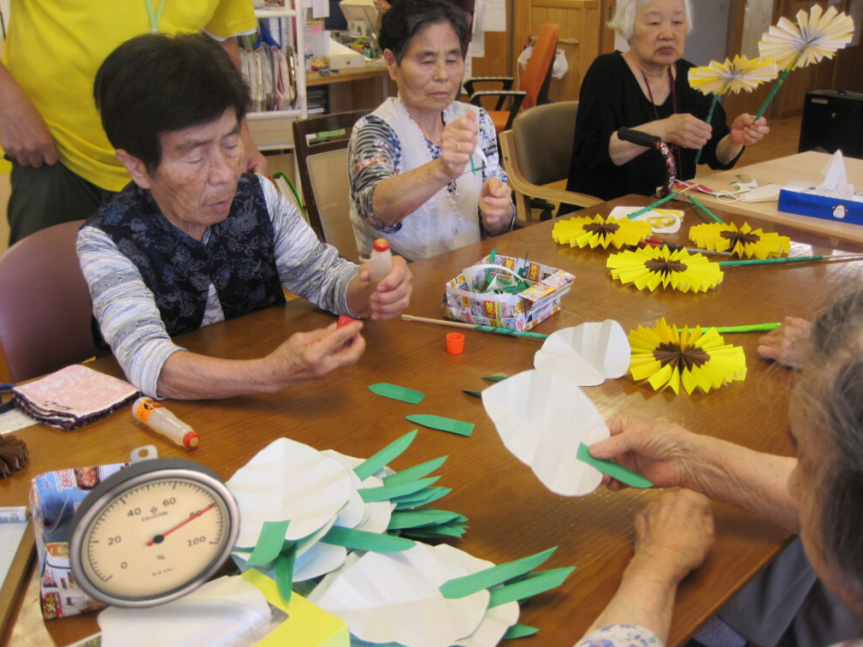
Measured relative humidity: 80 %
